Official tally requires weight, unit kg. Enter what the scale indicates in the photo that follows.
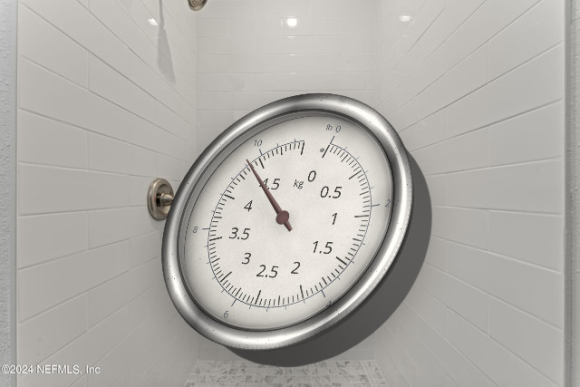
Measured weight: 4.4 kg
